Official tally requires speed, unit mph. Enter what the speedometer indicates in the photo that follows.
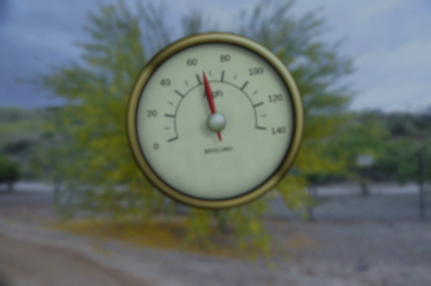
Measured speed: 65 mph
